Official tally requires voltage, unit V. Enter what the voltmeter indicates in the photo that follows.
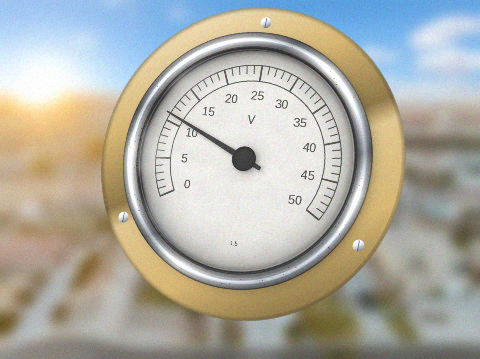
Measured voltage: 11 V
